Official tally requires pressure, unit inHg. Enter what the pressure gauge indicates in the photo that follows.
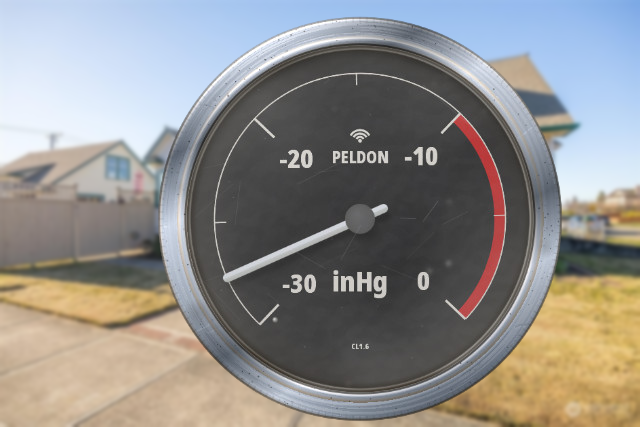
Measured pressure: -27.5 inHg
